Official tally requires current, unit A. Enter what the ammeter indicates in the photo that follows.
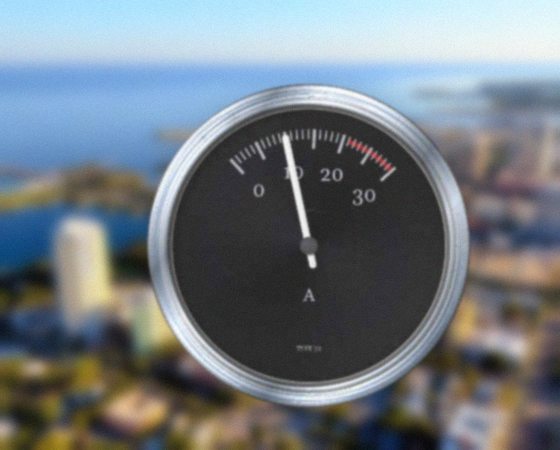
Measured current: 10 A
